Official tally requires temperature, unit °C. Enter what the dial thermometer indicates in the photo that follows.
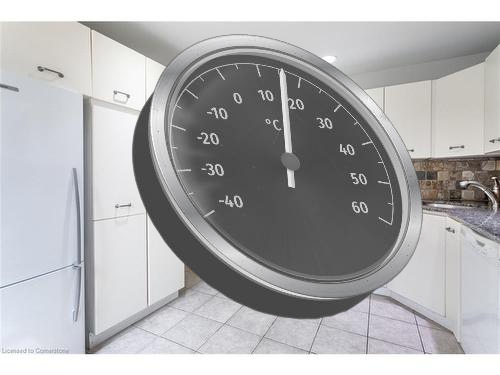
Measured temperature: 15 °C
